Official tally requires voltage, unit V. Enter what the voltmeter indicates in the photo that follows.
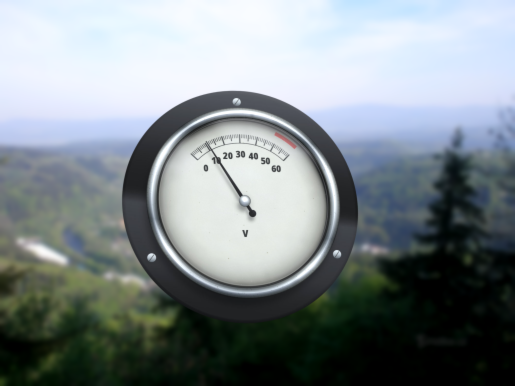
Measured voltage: 10 V
